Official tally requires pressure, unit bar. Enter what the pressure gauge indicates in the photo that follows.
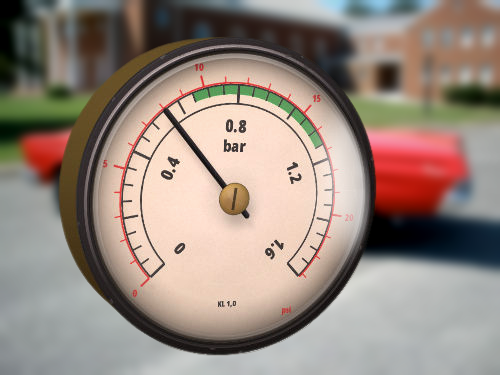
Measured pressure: 0.55 bar
